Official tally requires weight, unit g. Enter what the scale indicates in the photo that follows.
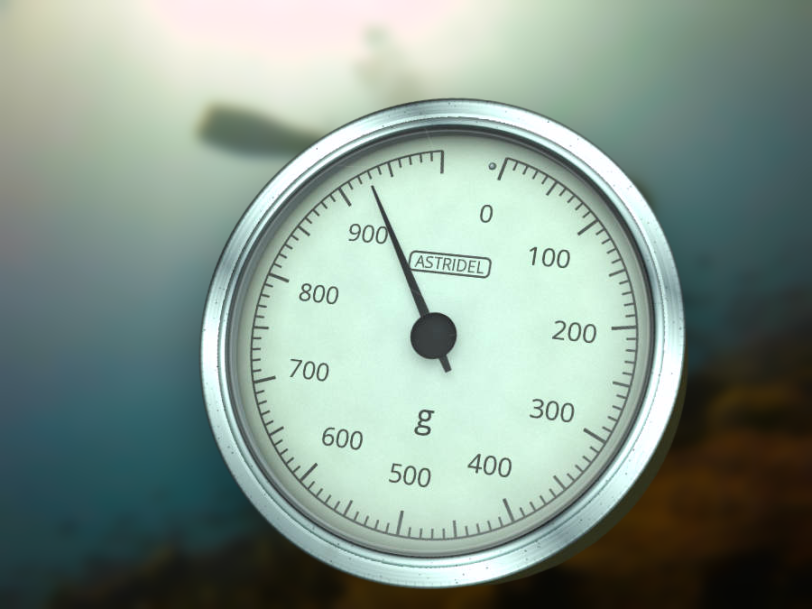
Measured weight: 930 g
